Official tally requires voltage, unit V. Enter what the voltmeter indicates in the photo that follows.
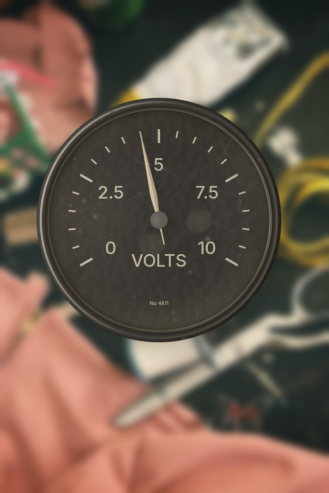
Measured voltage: 4.5 V
